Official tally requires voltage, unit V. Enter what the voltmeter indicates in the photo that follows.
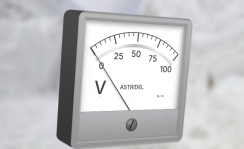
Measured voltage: 0 V
